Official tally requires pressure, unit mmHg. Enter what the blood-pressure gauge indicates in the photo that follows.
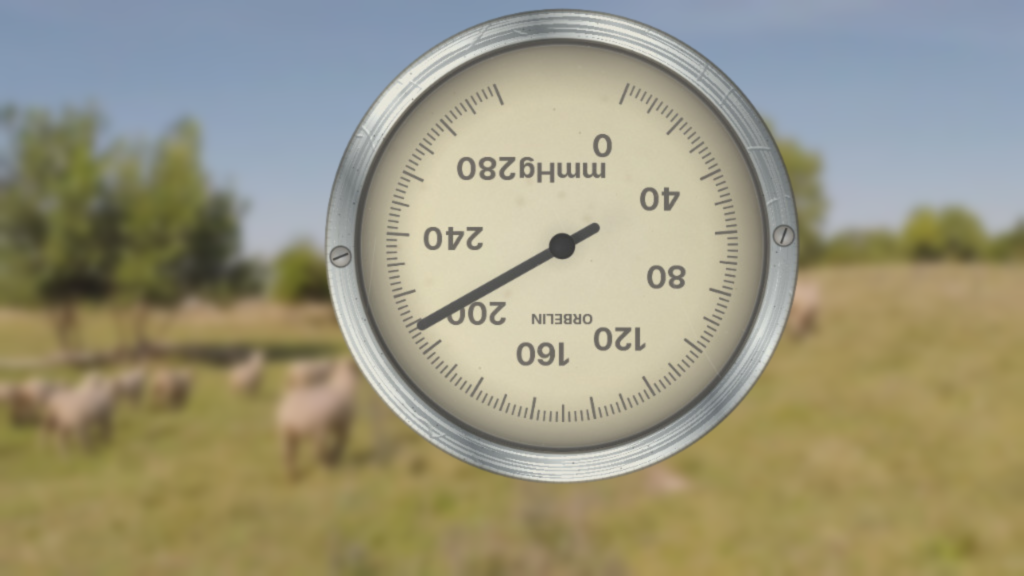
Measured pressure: 208 mmHg
